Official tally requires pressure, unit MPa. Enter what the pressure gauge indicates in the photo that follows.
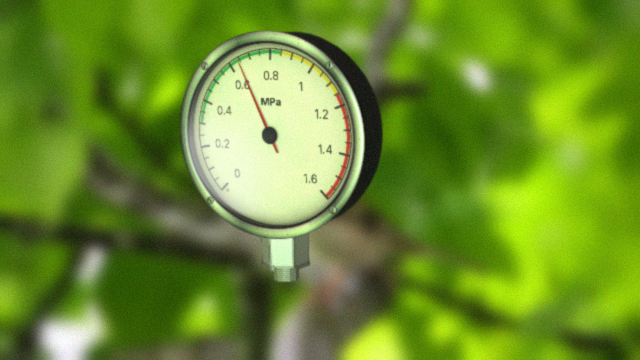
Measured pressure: 0.65 MPa
